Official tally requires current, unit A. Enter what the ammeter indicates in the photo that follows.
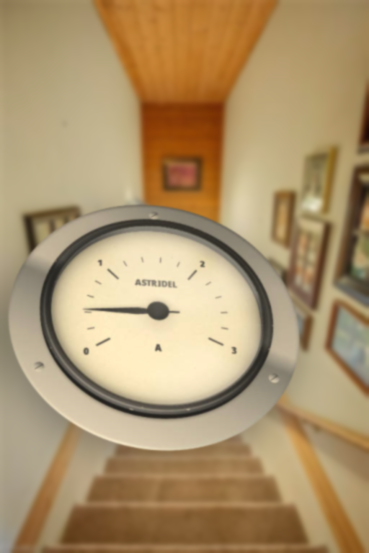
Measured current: 0.4 A
